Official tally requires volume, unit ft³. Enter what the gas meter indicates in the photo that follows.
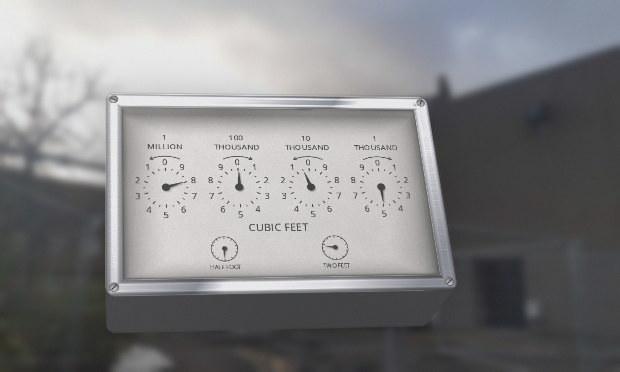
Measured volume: 800500 ft³
